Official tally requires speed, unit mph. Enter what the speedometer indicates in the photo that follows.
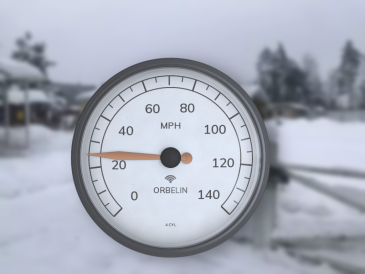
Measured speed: 25 mph
